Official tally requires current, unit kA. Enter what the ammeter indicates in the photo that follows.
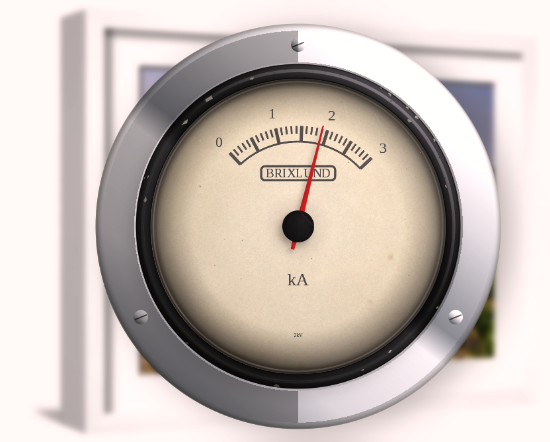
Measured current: 1.9 kA
